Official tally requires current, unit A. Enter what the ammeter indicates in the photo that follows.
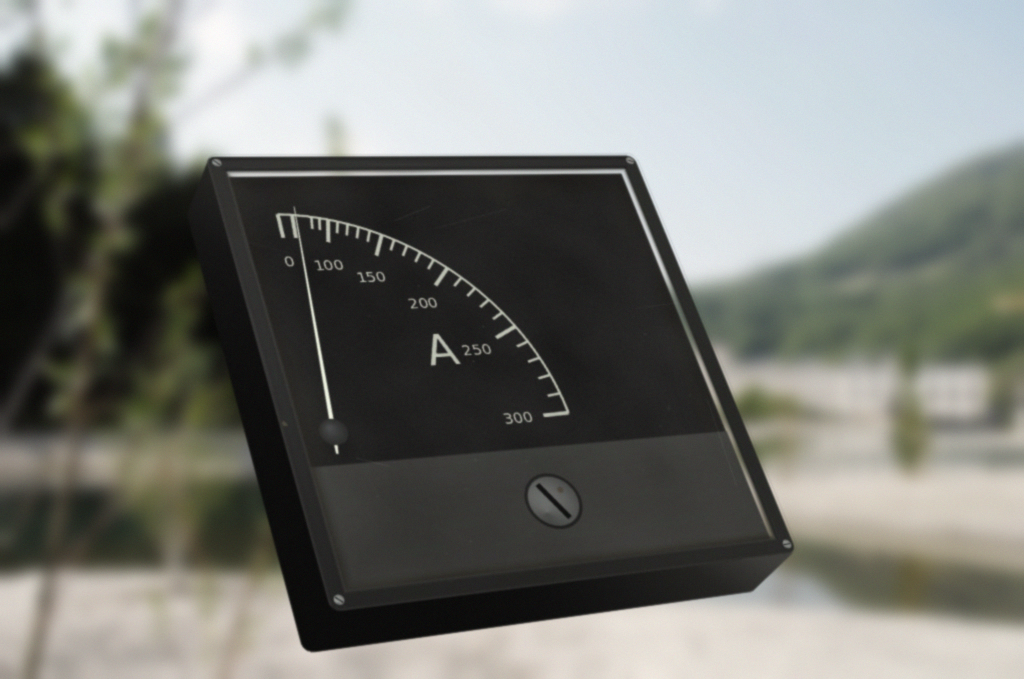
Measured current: 50 A
